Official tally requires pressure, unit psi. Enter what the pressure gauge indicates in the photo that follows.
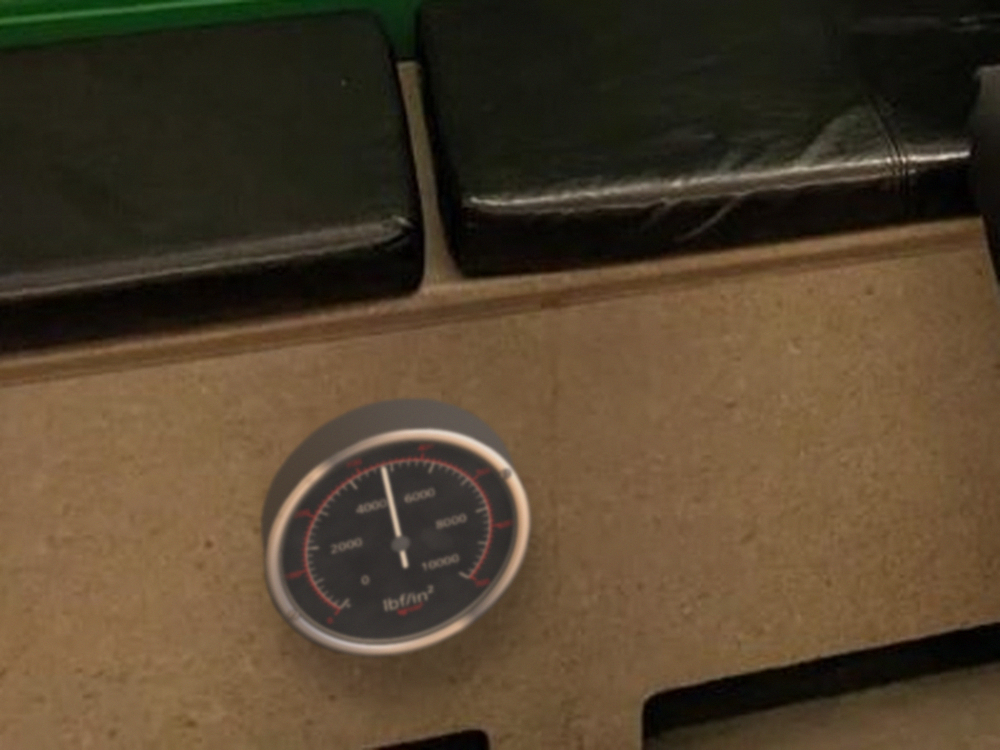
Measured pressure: 4800 psi
